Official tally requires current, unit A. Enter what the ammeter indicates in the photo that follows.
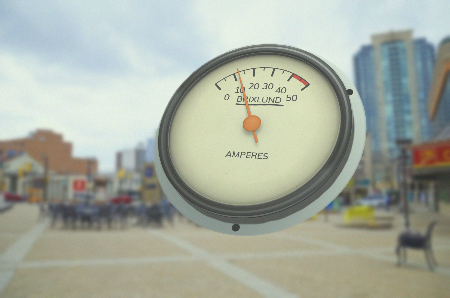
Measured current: 12.5 A
